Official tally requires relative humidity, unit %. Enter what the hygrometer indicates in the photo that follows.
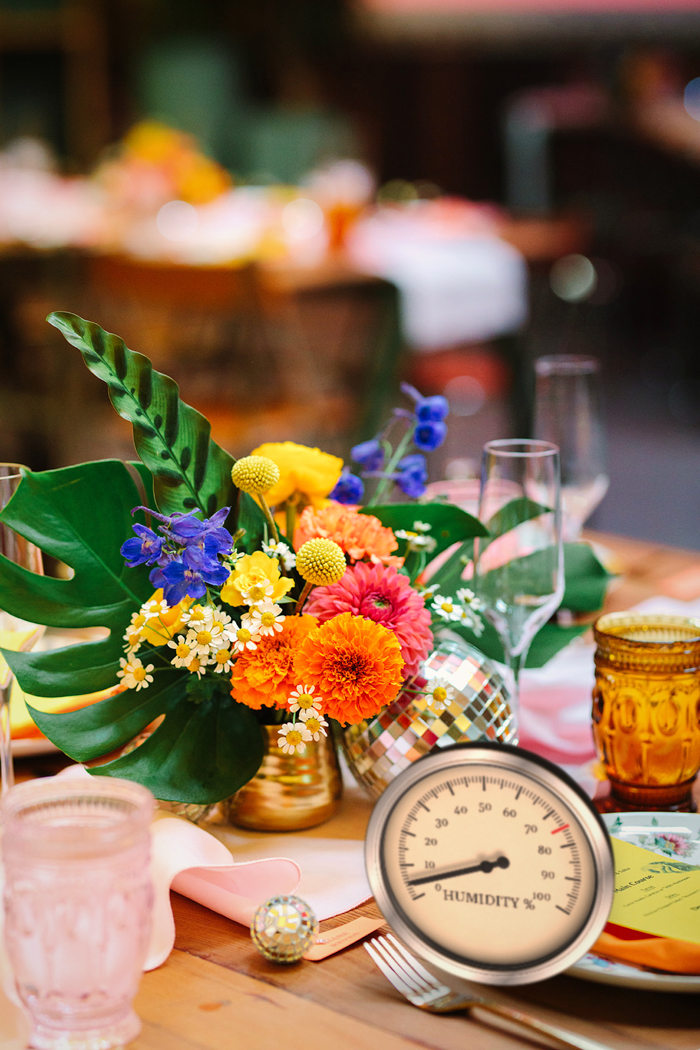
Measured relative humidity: 5 %
